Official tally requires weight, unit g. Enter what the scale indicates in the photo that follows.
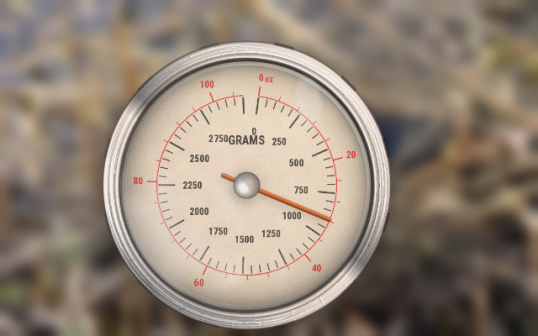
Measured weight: 900 g
